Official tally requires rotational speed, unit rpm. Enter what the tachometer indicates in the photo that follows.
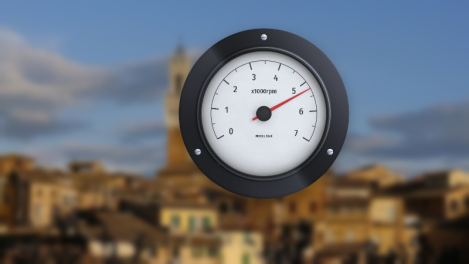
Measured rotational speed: 5250 rpm
